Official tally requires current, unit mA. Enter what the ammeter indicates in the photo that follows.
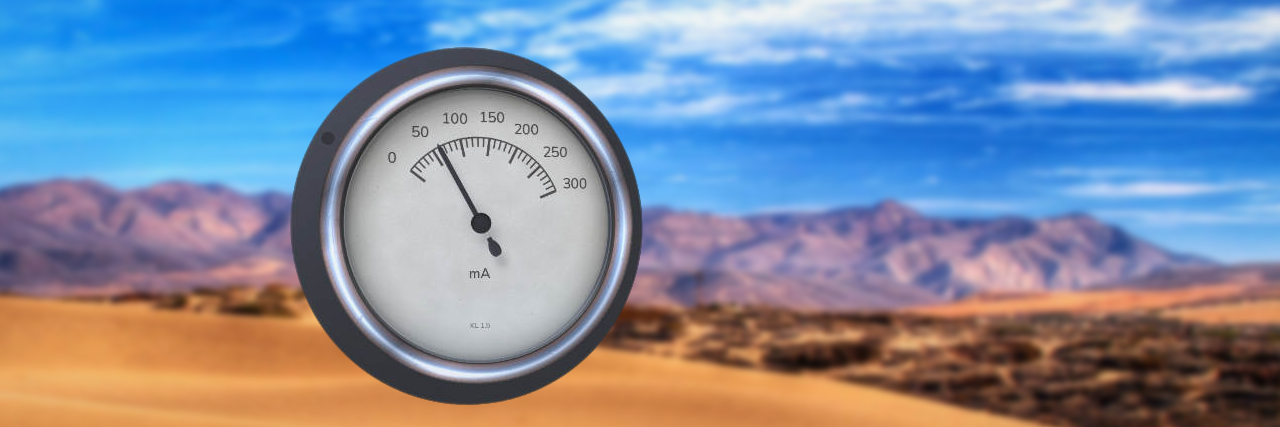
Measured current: 60 mA
